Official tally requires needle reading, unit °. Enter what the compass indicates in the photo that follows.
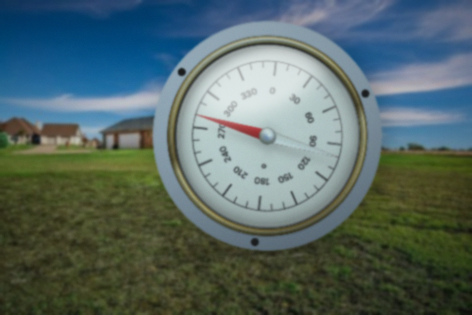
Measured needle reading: 280 °
